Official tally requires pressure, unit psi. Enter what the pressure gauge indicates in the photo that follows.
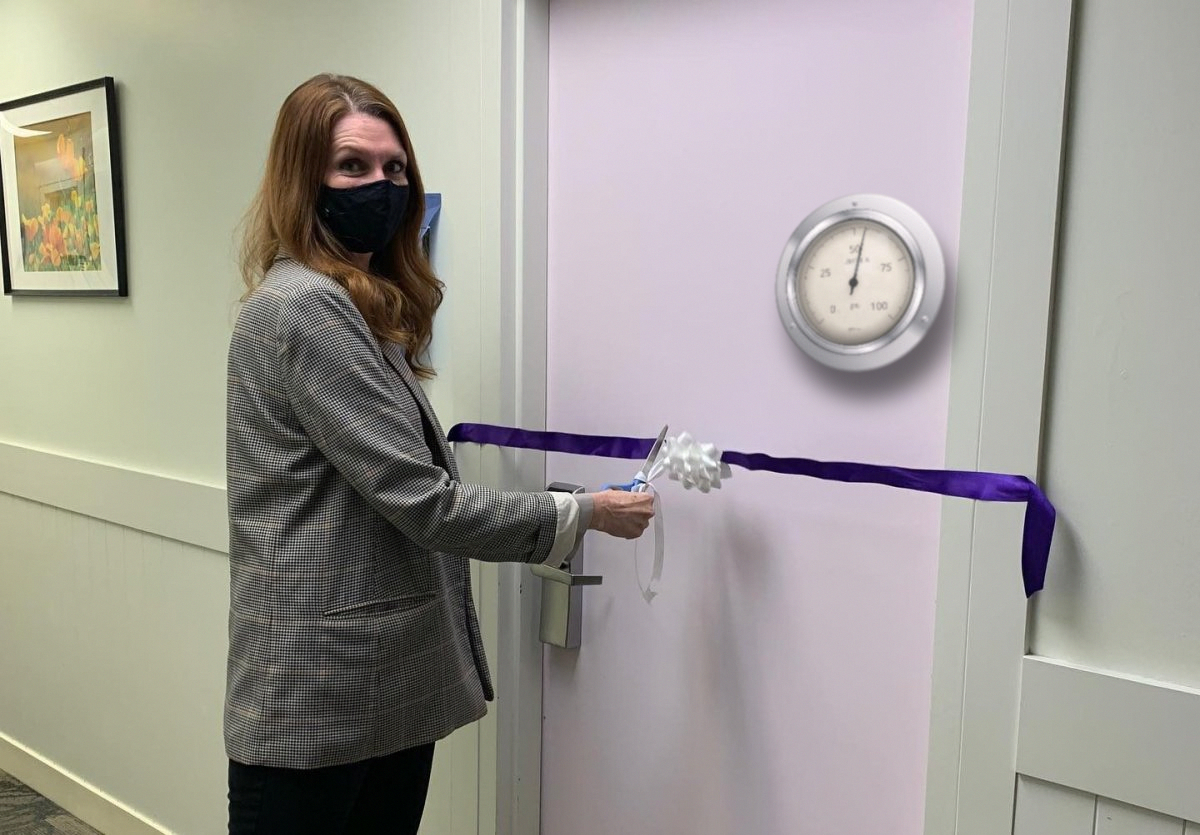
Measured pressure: 55 psi
